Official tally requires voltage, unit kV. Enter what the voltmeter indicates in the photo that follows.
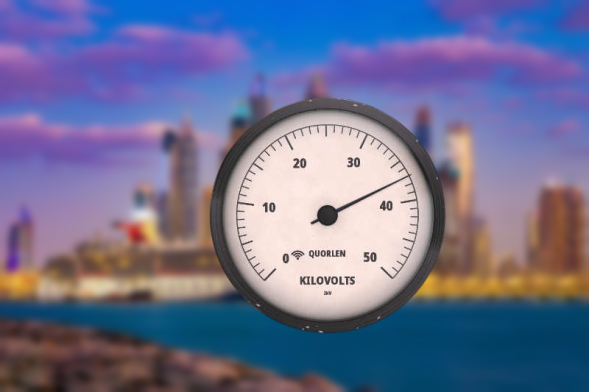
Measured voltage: 37 kV
